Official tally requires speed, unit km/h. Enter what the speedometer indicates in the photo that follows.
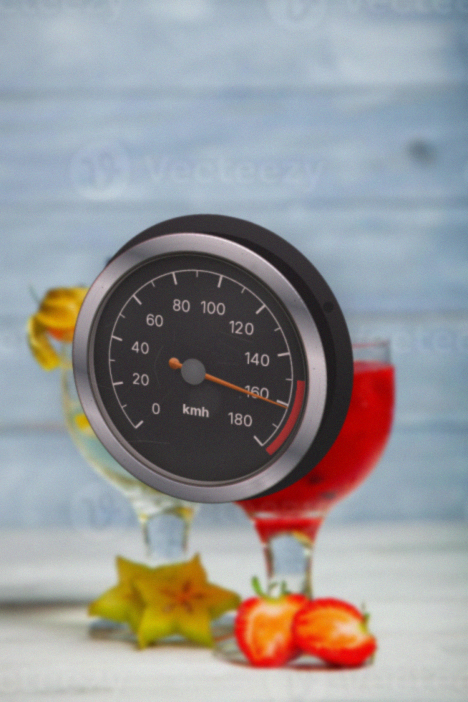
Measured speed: 160 km/h
